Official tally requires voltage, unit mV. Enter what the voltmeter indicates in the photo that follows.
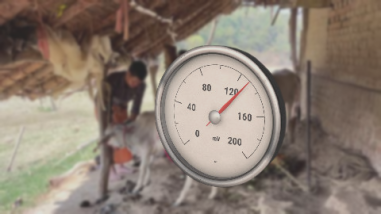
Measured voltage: 130 mV
